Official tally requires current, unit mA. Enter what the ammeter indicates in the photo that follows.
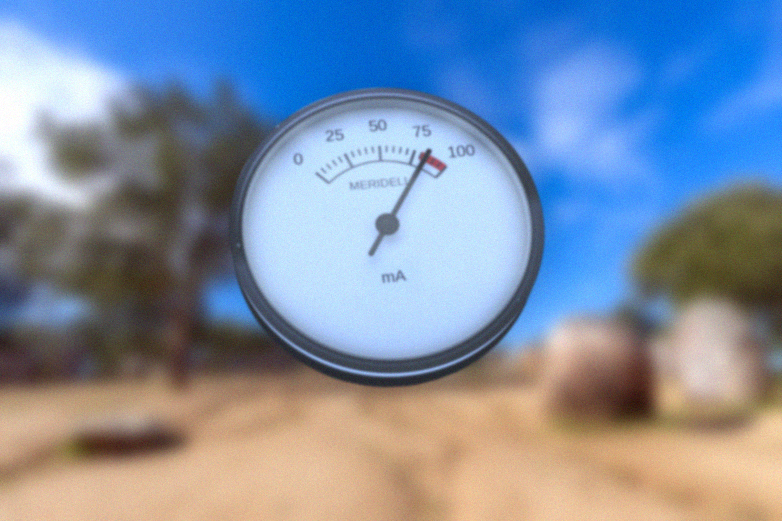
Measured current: 85 mA
